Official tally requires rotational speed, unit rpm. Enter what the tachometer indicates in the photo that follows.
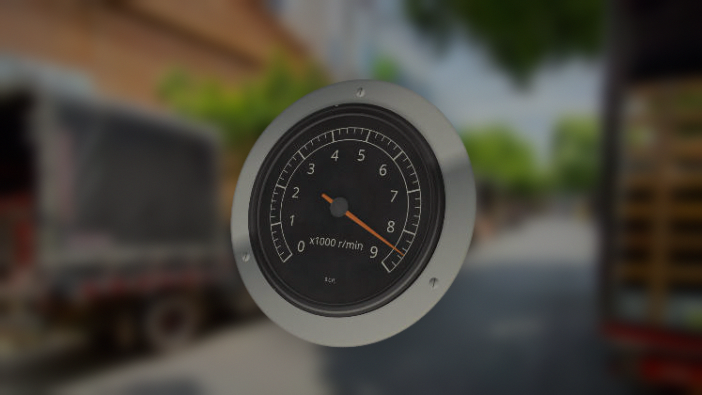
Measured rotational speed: 8500 rpm
